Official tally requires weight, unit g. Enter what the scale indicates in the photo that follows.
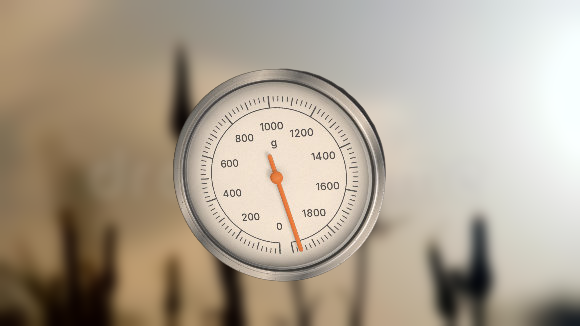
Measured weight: 1960 g
